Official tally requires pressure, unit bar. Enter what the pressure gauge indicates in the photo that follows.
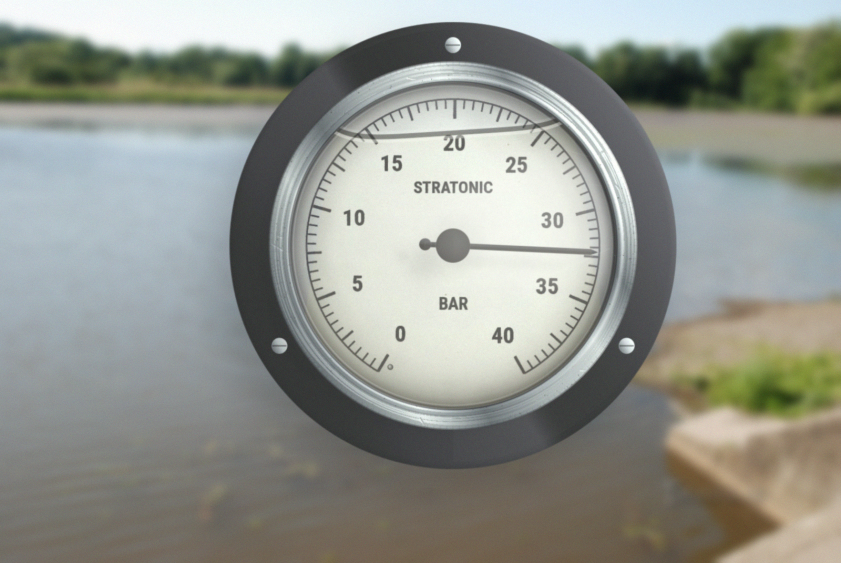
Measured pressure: 32.25 bar
